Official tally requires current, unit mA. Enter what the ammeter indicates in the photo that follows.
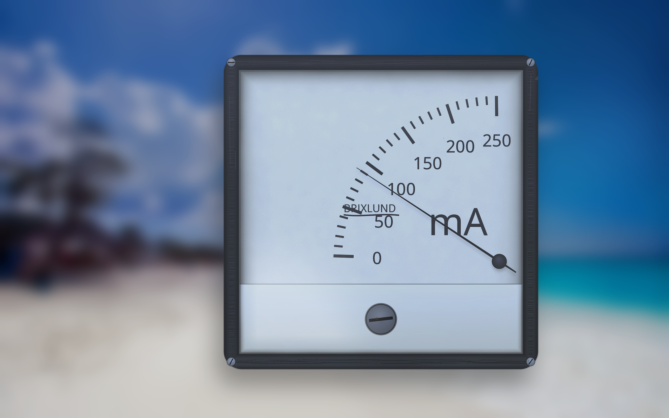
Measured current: 90 mA
